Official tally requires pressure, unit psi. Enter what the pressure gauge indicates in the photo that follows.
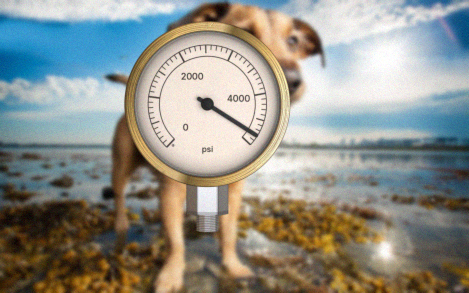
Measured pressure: 4800 psi
